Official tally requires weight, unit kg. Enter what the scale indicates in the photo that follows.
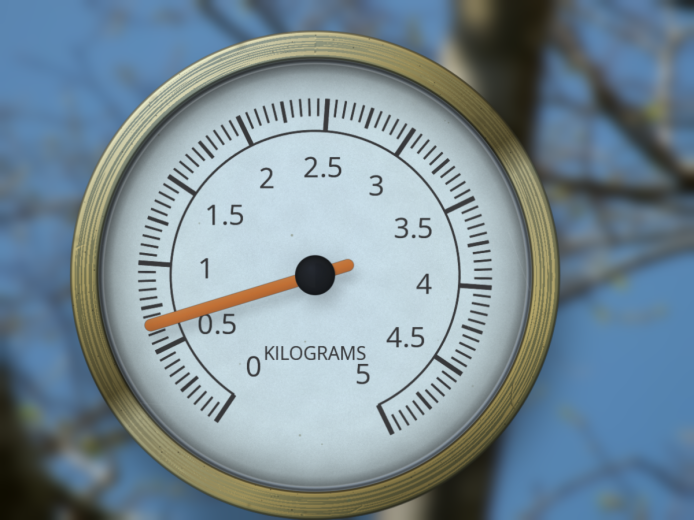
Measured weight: 0.65 kg
